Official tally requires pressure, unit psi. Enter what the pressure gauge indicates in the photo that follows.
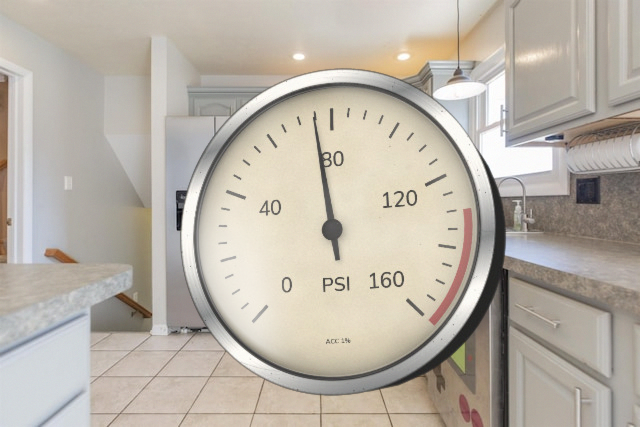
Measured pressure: 75 psi
